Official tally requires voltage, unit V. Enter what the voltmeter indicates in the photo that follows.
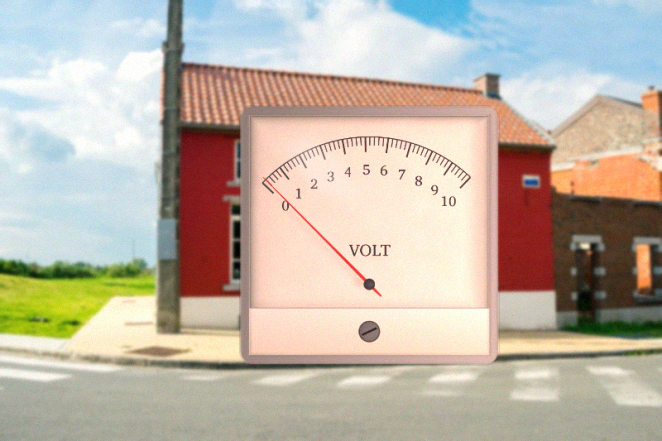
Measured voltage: 0.2 V
